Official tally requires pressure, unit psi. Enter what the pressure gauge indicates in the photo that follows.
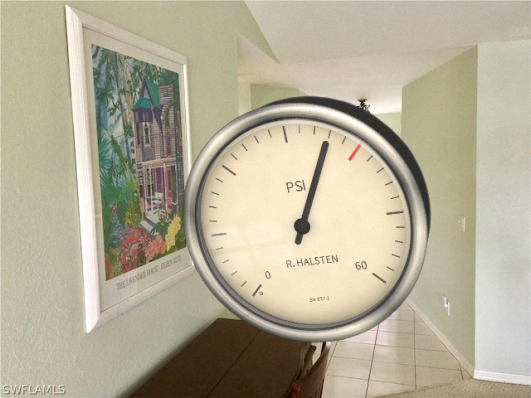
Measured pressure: 36 psi
